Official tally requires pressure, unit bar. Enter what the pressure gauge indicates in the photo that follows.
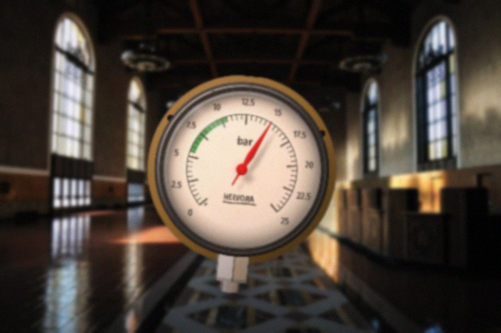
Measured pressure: 15 bar
